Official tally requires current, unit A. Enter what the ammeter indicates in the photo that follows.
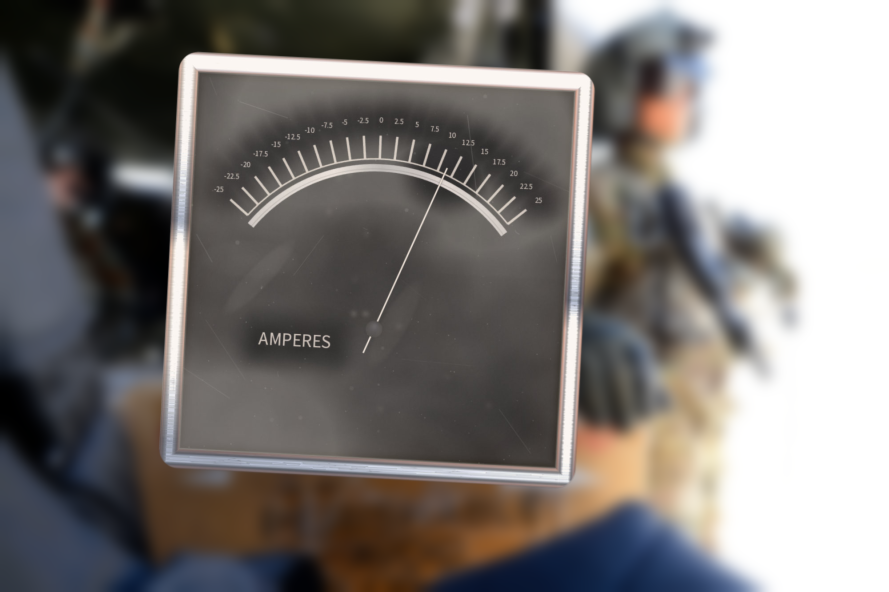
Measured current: 11.25 A
